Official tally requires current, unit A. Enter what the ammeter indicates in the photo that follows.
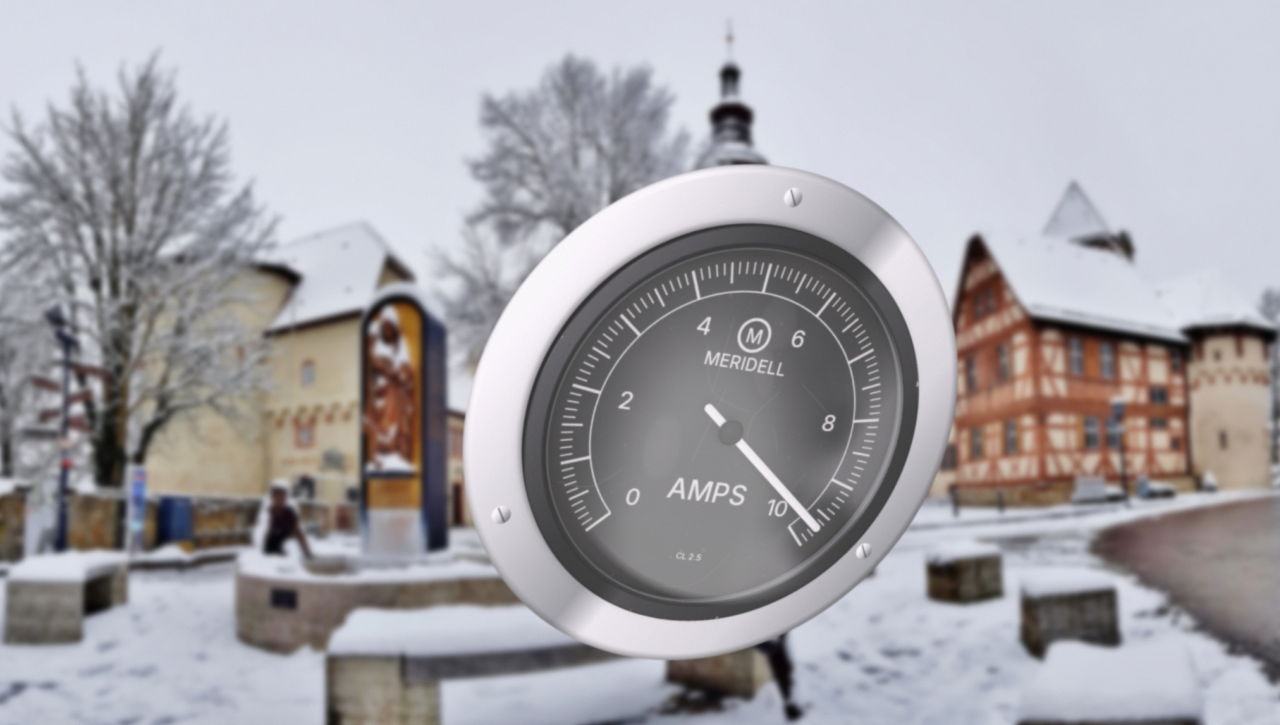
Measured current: 9.7 A
